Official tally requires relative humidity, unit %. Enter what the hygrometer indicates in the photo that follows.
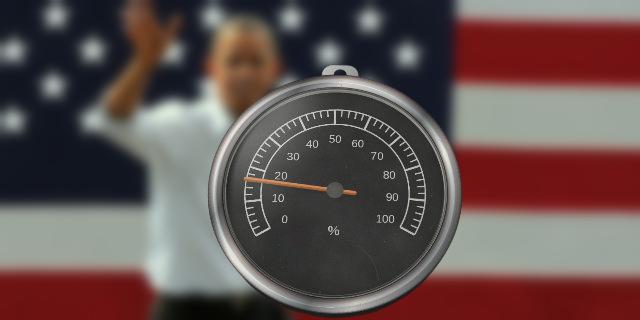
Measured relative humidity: 16 %
